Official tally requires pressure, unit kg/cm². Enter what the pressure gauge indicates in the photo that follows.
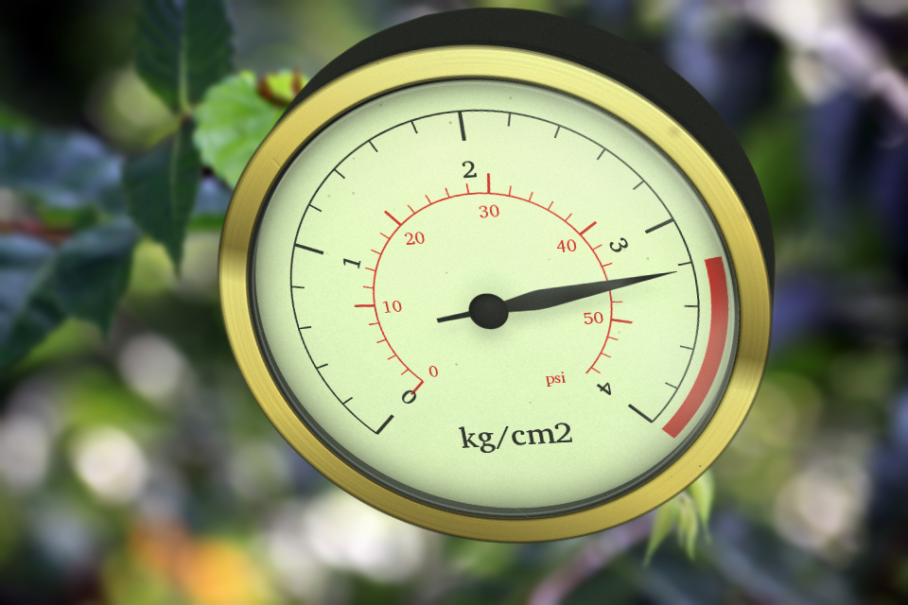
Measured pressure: 3.2 kg/cm²
